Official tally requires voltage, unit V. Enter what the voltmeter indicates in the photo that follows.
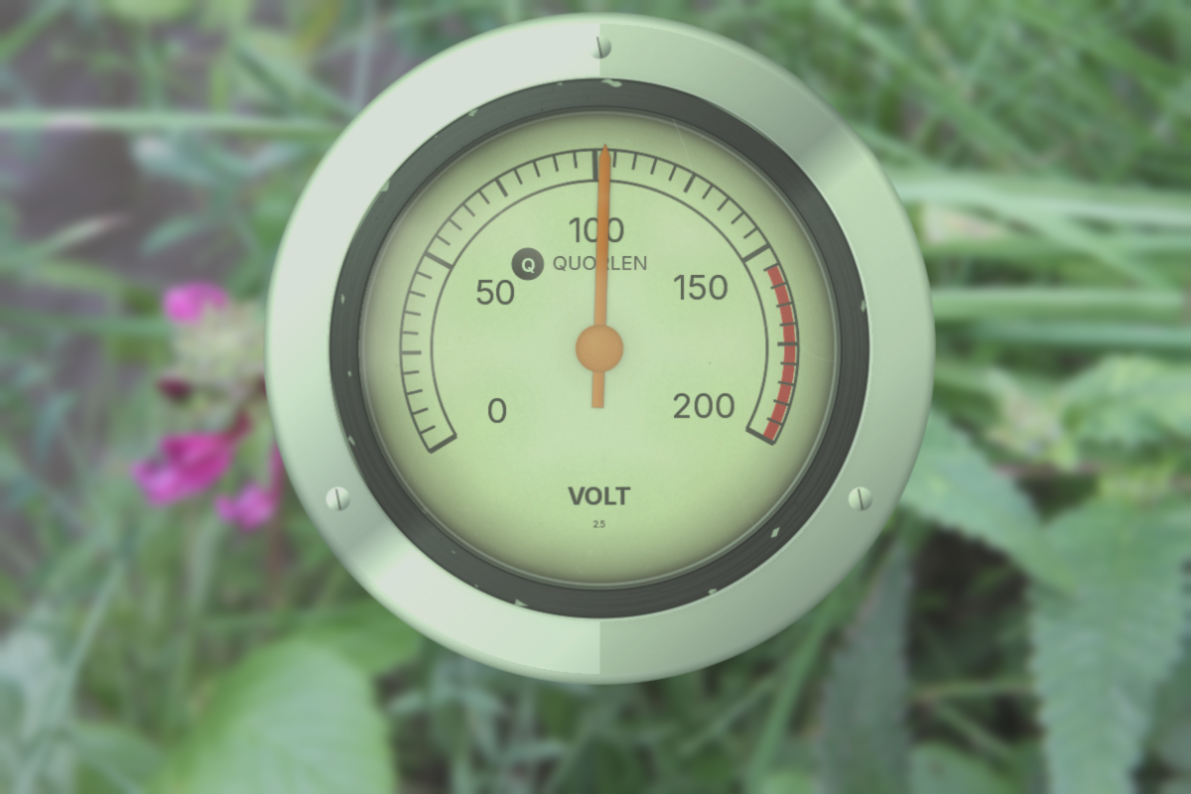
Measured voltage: 102.5 V
